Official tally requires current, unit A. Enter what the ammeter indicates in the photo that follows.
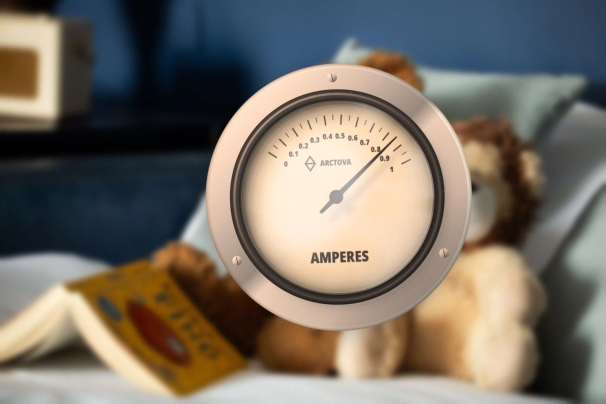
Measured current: 0.85 A
